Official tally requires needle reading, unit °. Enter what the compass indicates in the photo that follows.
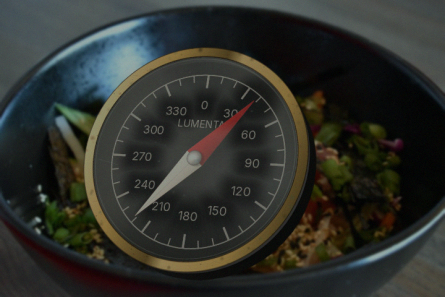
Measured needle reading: 40 °
